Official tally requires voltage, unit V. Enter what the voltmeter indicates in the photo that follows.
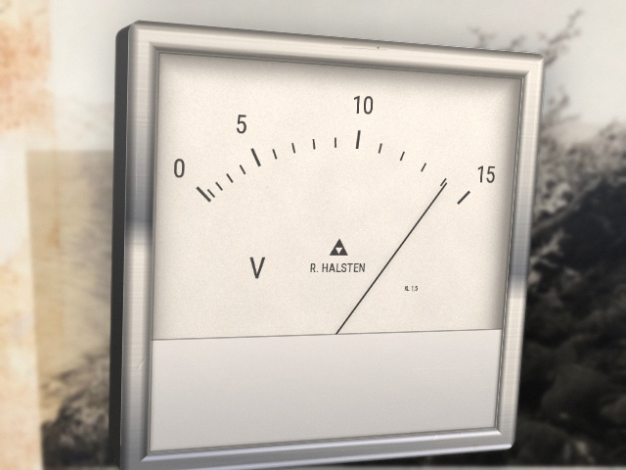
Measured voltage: 14 V
